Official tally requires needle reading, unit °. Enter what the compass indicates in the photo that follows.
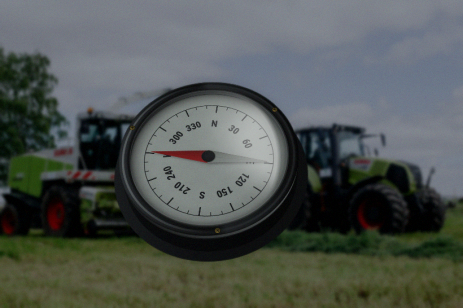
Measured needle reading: 270 °
